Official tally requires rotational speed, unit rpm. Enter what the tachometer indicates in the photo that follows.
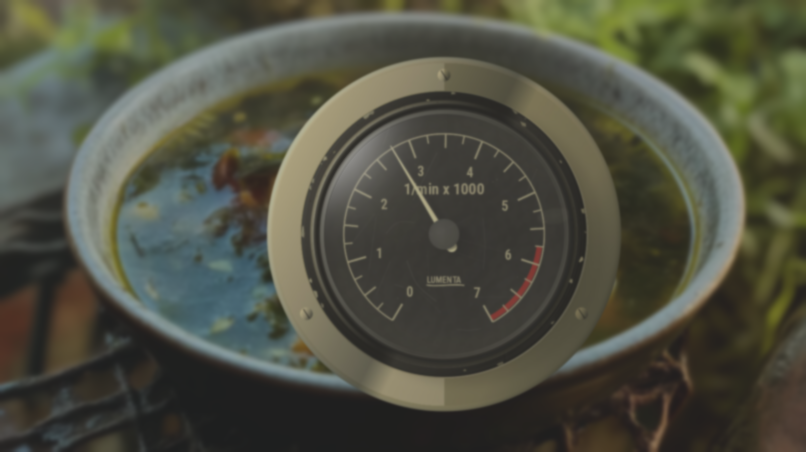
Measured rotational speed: 2750 rpm
